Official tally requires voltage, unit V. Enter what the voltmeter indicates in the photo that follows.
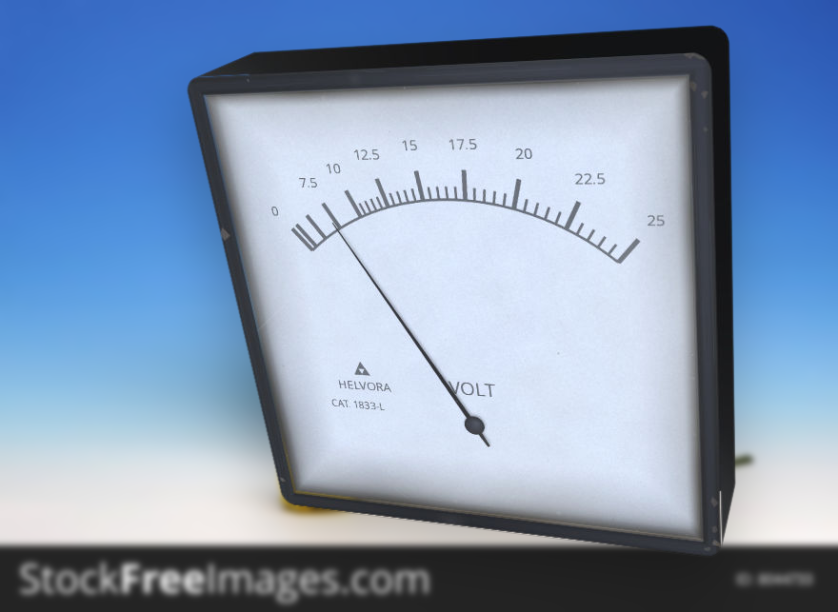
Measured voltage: 7.5 V
